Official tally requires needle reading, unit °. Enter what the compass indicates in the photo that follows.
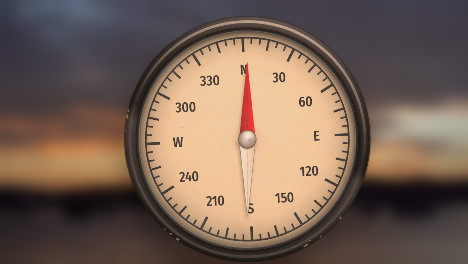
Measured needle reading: 2.5 °
